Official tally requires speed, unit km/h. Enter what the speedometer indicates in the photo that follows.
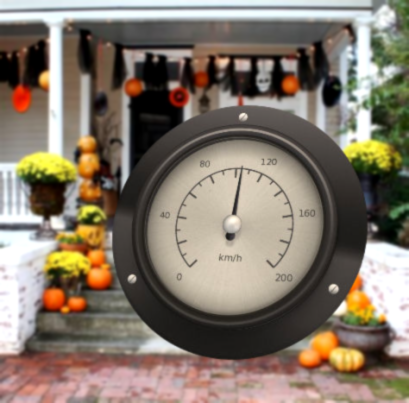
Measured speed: 105 km/h
